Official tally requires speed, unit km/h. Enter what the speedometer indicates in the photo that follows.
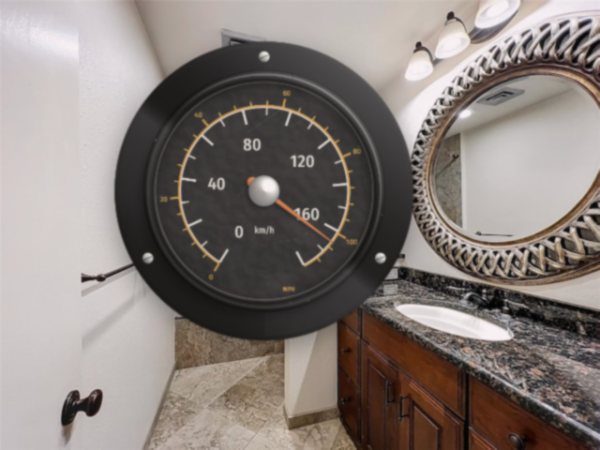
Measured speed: 165 km/h
